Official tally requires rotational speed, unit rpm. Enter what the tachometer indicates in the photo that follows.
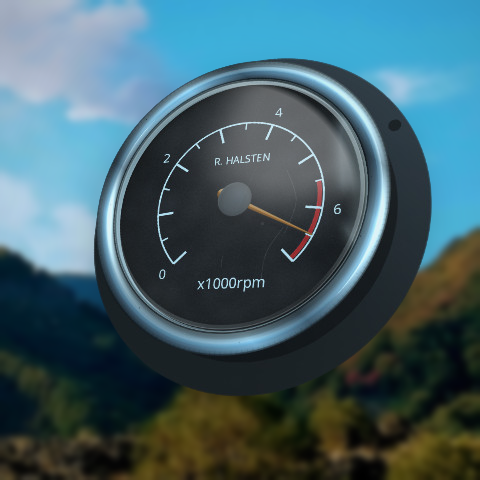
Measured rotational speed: 6500 rpm
